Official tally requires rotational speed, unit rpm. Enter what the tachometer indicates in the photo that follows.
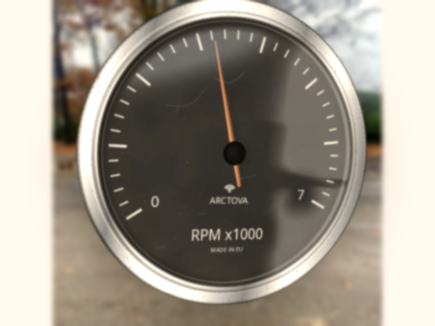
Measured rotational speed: 3200 rpm
